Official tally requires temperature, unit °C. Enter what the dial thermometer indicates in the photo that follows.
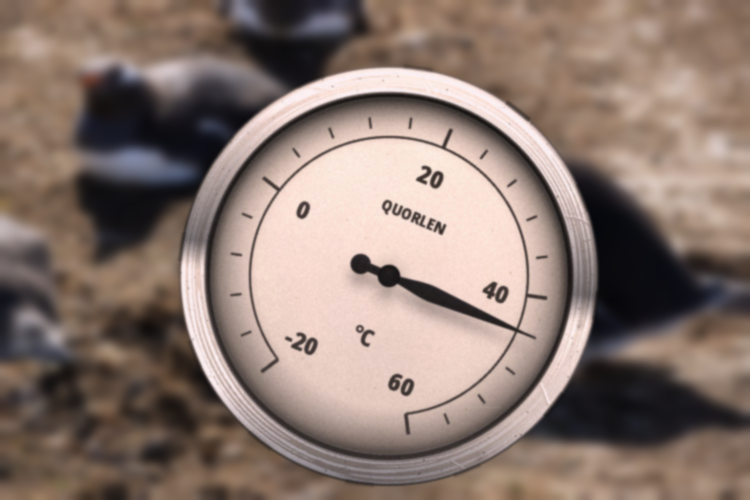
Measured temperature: 44 °C
